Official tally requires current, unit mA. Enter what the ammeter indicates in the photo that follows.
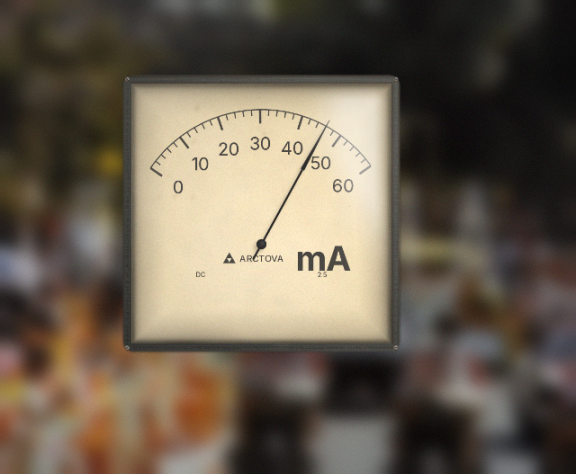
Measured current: 46 mA
